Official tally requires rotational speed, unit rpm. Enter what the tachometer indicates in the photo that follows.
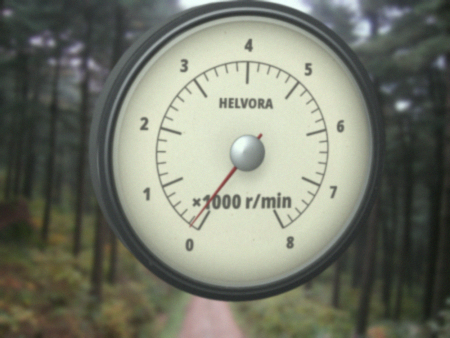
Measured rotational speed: 200 rpm
